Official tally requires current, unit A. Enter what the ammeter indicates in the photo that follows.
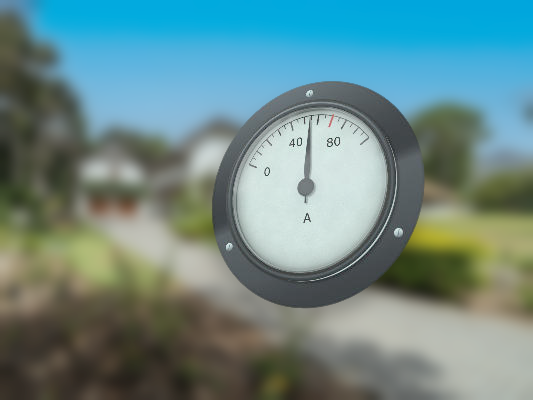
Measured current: 55 A
